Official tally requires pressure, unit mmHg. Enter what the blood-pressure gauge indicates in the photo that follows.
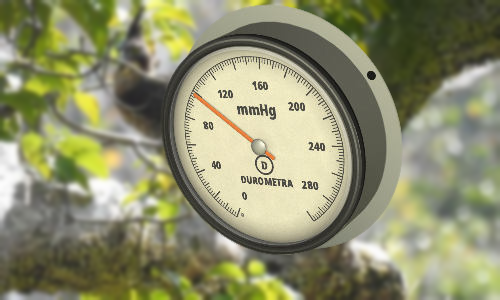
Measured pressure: 100 mmHg
